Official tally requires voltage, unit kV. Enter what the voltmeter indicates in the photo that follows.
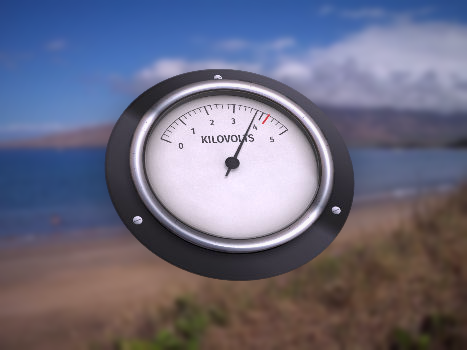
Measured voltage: 3.8 kV
